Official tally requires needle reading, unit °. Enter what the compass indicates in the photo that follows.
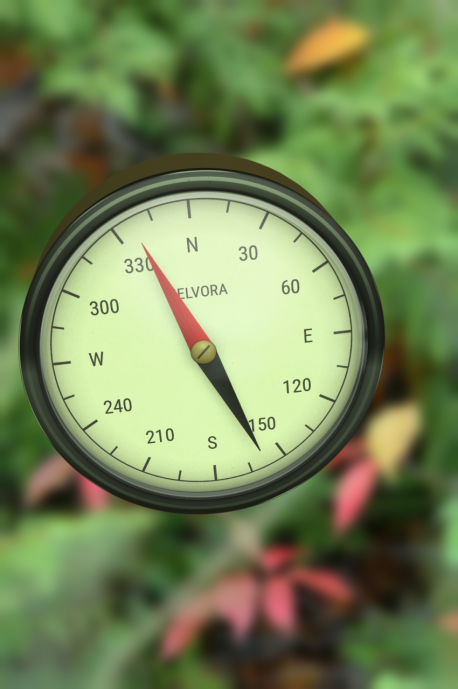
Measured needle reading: 337.5 °
